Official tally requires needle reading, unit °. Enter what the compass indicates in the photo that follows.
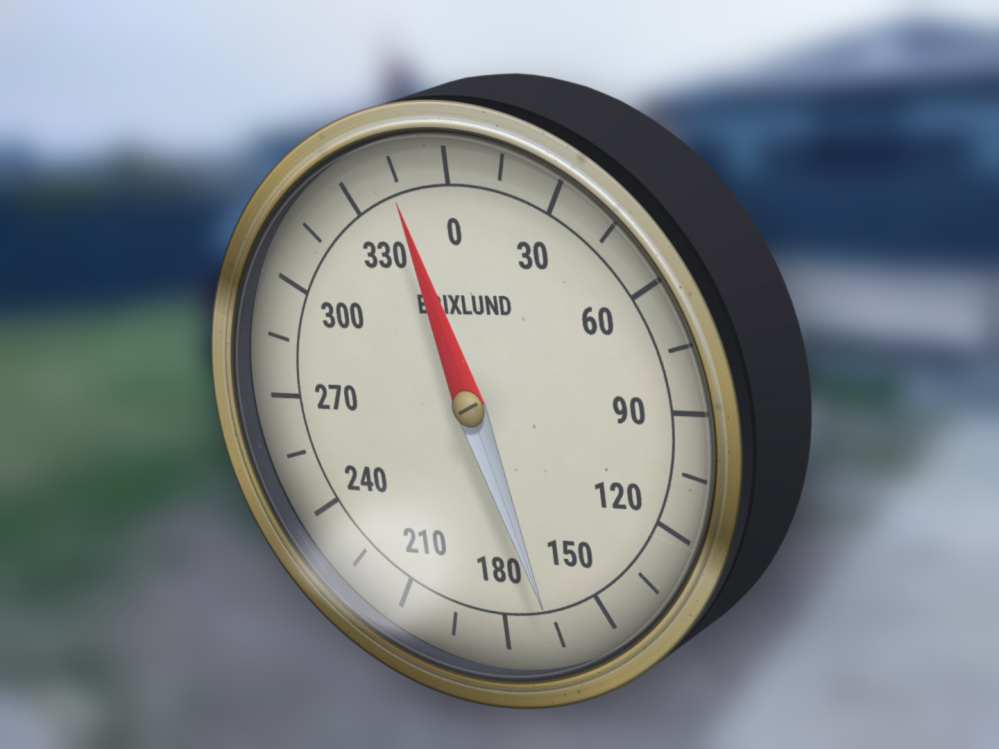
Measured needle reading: 345 °
